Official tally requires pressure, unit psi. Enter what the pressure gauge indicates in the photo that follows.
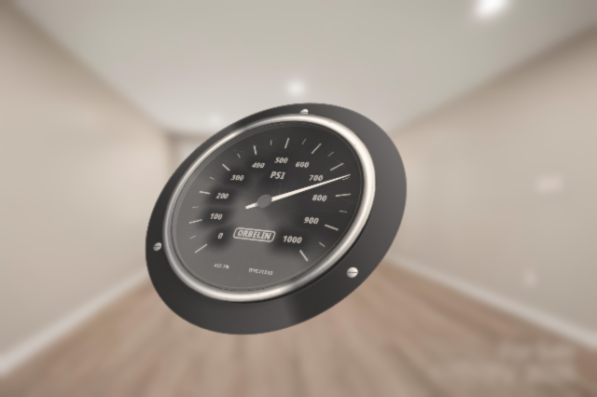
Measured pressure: 750 psi
